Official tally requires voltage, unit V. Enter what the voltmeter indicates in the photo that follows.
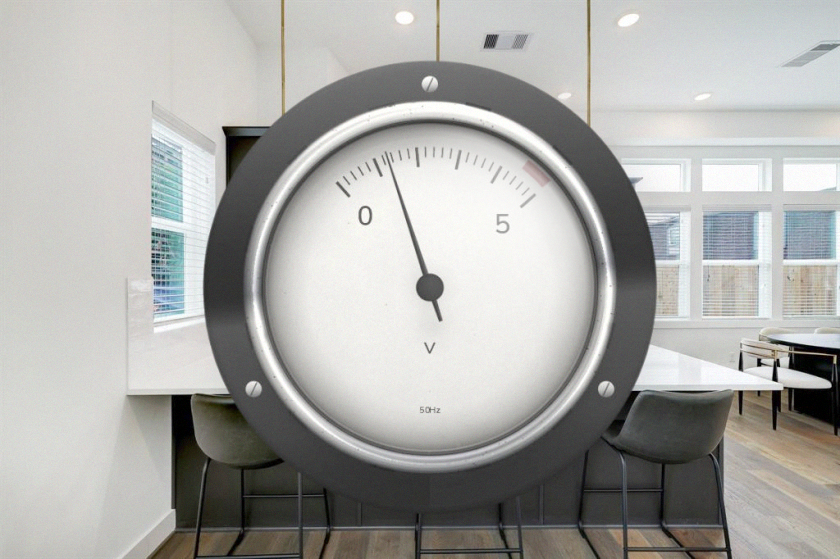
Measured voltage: 1.3 V
